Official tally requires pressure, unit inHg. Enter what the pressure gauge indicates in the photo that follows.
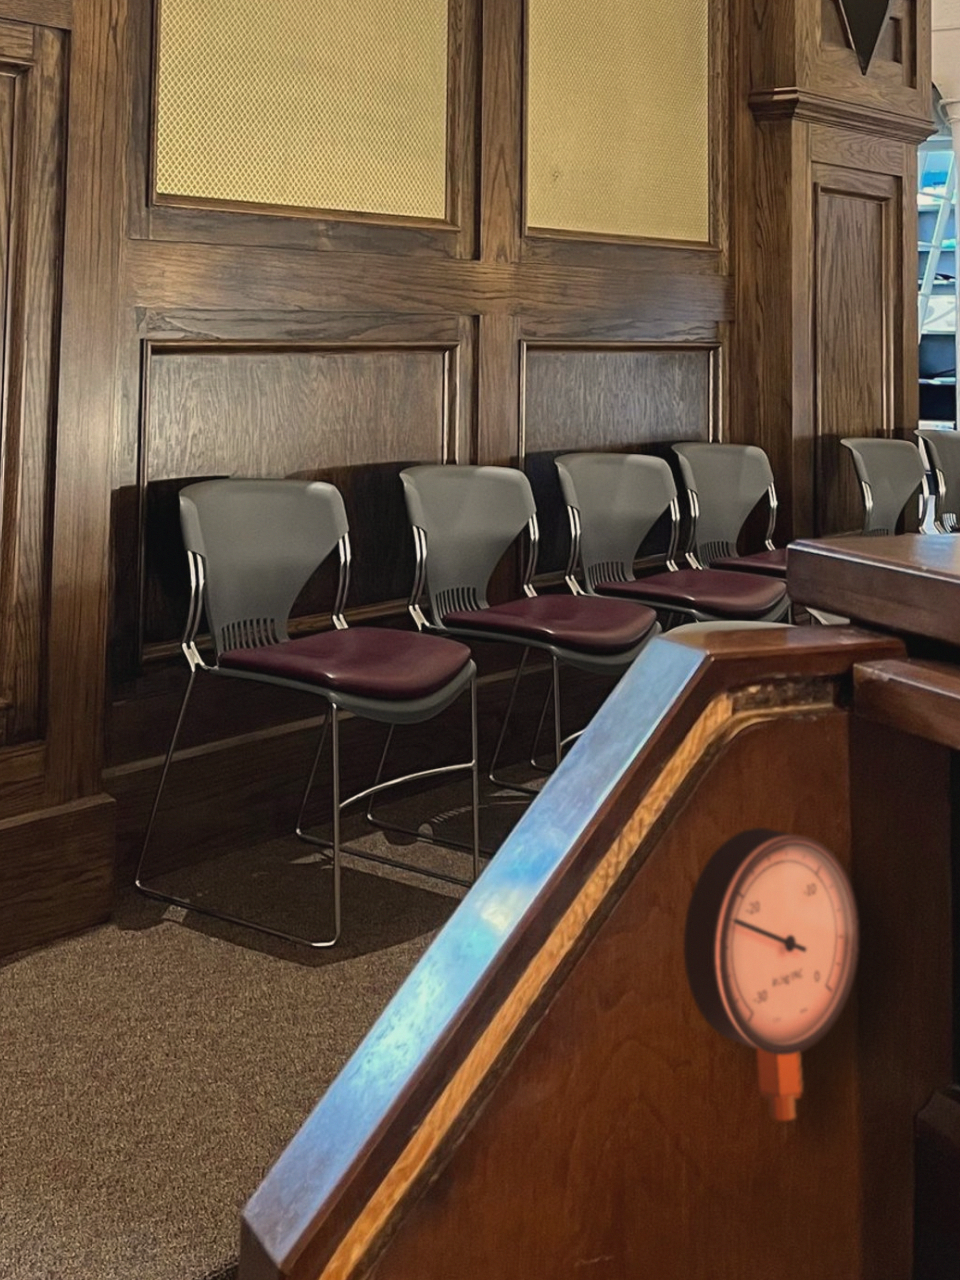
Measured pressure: -22 inHg
